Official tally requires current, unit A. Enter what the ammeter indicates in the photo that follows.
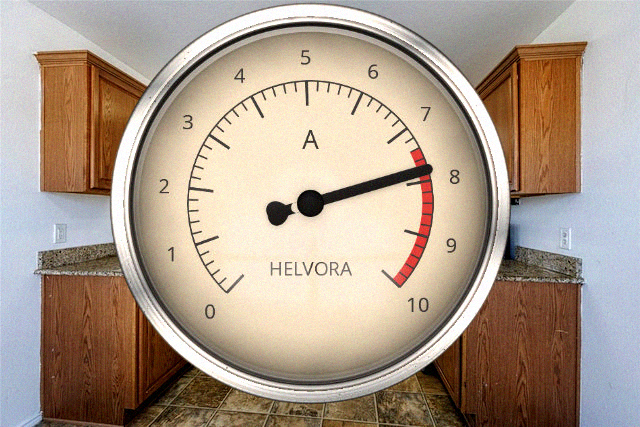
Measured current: 7.8 A
